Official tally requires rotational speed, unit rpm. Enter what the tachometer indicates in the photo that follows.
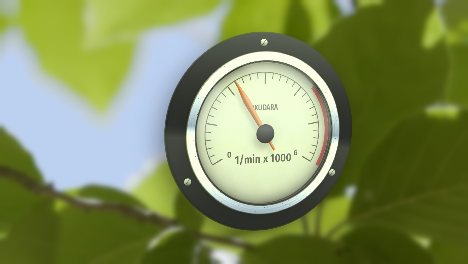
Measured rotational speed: 2200 rpm
